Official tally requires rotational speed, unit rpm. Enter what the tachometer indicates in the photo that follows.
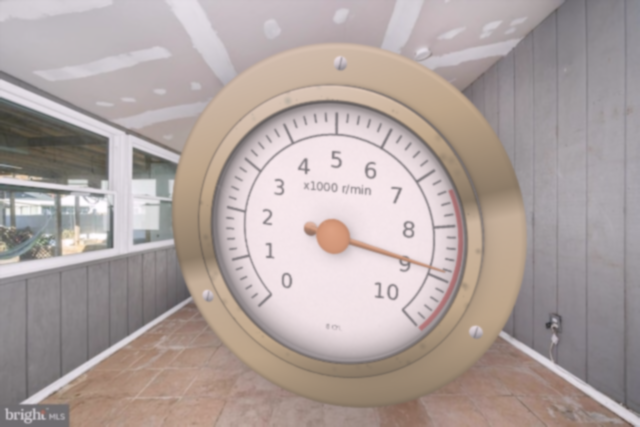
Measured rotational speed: 8800 rpm
